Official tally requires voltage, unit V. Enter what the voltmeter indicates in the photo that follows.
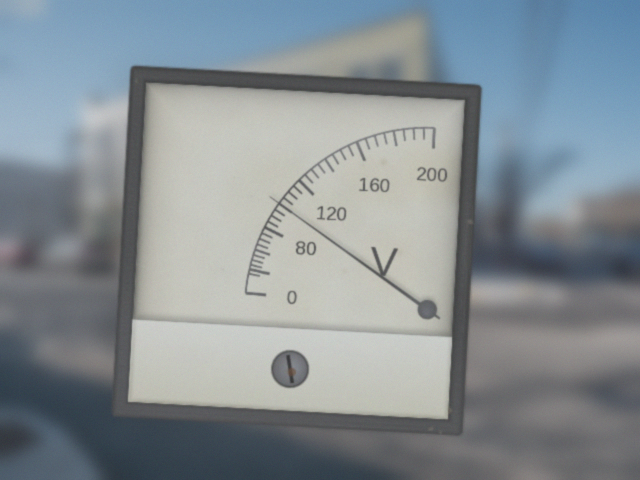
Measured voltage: 100 V
